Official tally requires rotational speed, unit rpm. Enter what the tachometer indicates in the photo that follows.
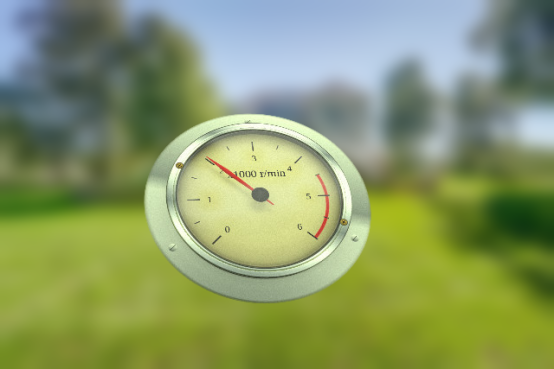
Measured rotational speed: 2000 rpm
